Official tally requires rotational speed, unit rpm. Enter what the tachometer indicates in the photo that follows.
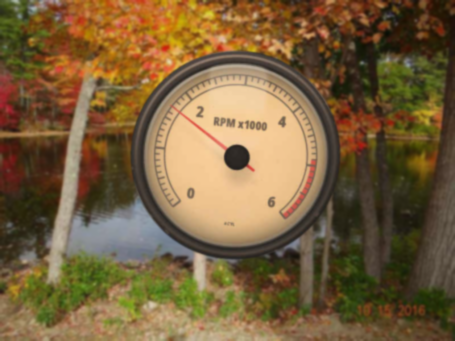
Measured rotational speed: 1700 rpm
